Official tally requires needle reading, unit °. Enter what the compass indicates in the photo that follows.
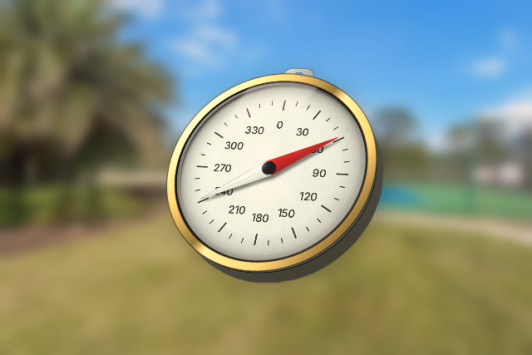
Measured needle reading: 60 °
